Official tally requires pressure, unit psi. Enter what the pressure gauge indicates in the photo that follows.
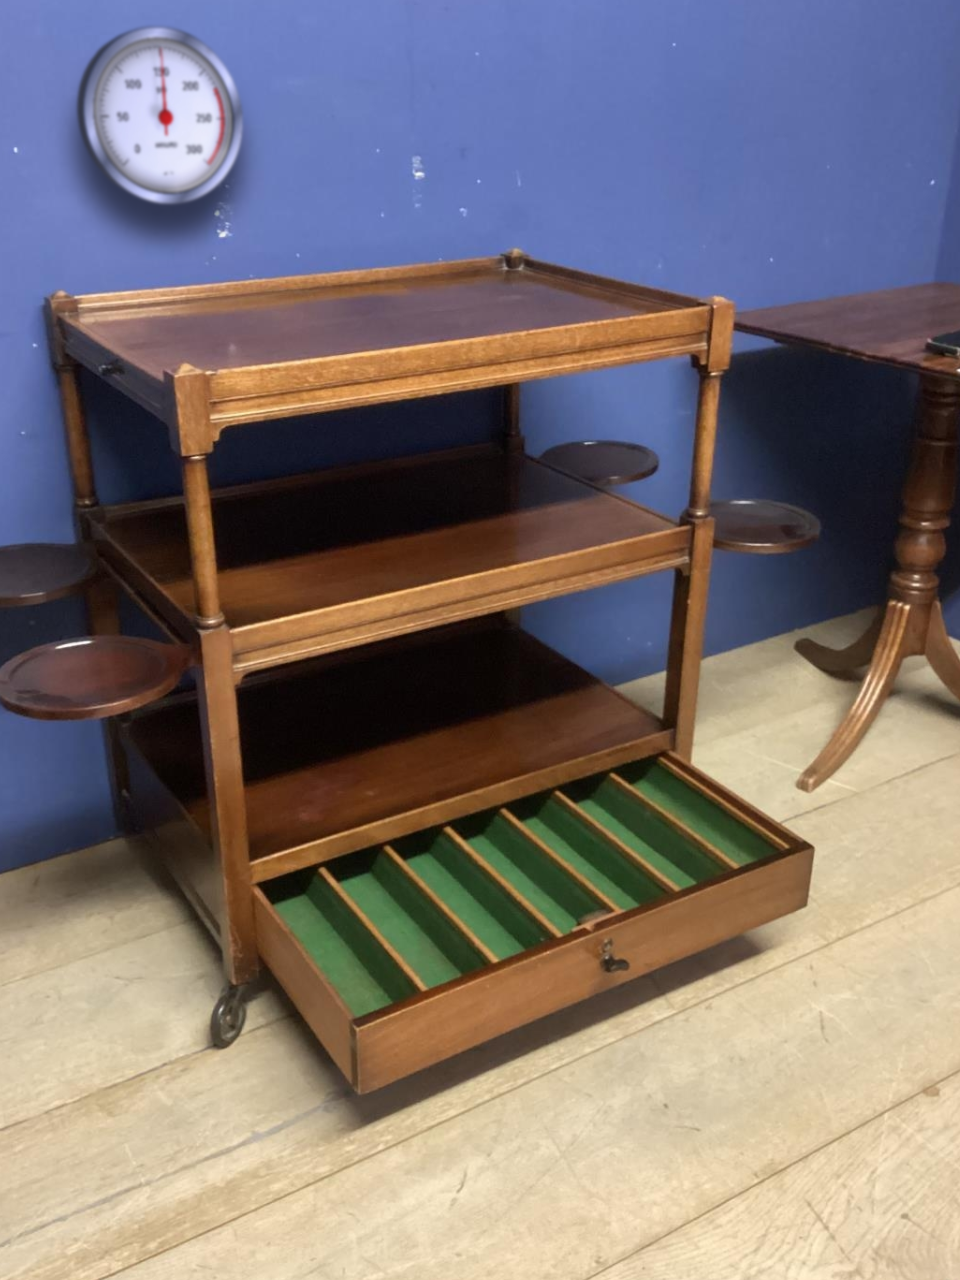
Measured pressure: 150 psi
